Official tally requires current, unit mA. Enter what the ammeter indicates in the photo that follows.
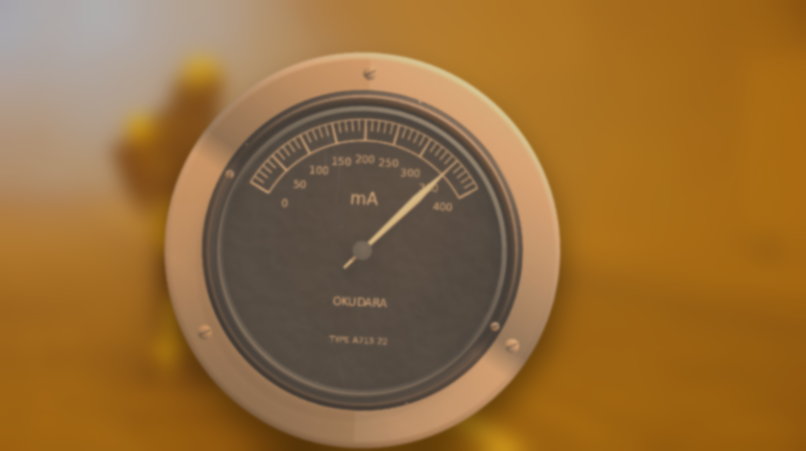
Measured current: 350 mA
